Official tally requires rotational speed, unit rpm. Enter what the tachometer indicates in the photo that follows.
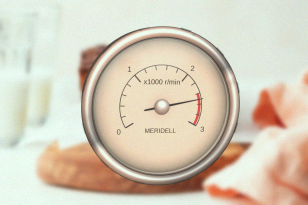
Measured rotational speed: 2500 rpm
